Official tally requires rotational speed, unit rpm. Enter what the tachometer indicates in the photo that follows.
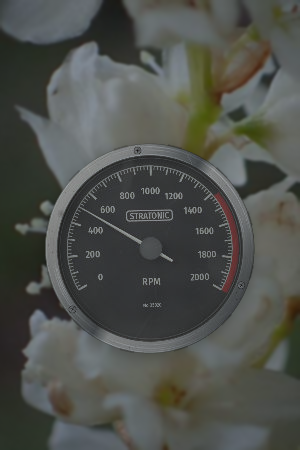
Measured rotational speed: 500 rpm
